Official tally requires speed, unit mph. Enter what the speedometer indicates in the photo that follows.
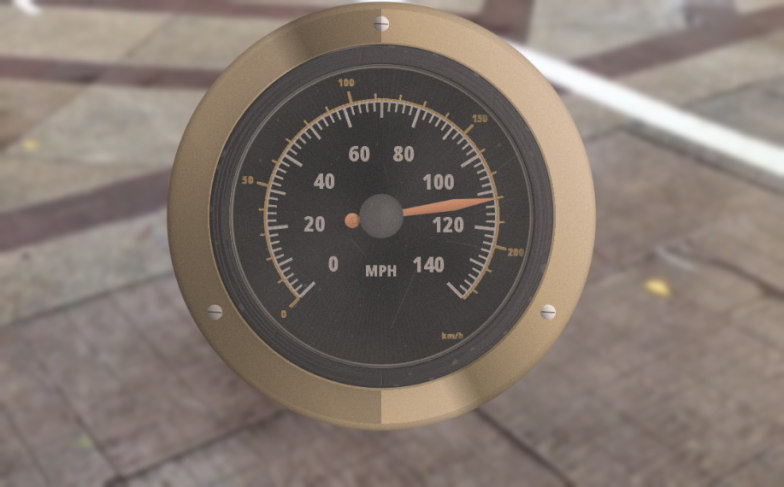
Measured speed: 112 mph
